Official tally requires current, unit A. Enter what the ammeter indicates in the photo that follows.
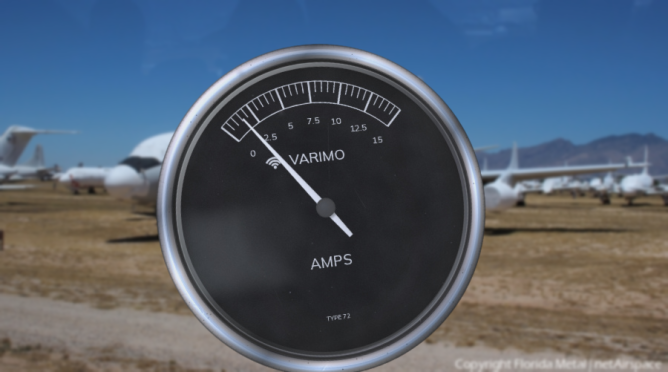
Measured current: 1.5 A
